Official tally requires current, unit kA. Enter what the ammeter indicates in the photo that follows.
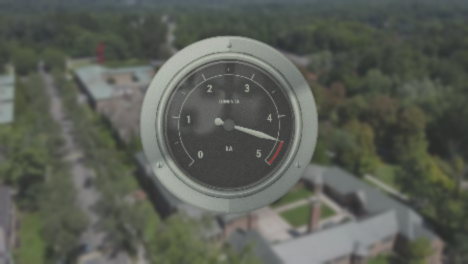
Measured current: 4.5 kA
